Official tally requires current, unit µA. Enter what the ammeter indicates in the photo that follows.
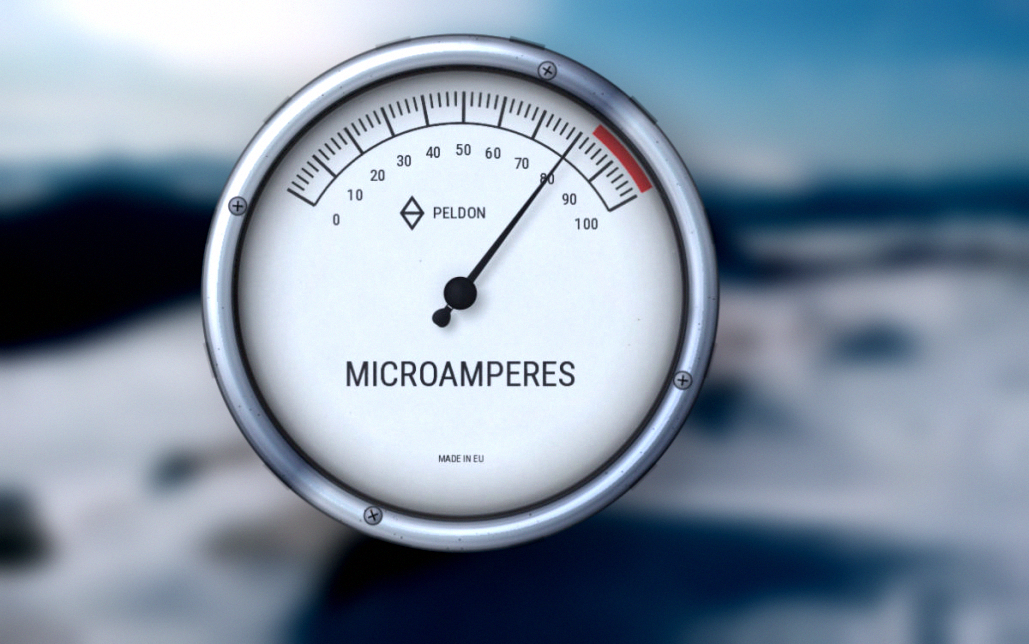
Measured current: 80 µA
